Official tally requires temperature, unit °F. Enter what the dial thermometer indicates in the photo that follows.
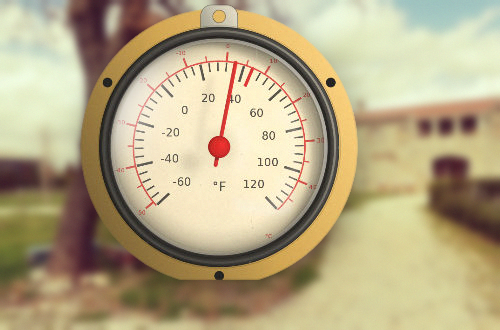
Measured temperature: 36 °F
